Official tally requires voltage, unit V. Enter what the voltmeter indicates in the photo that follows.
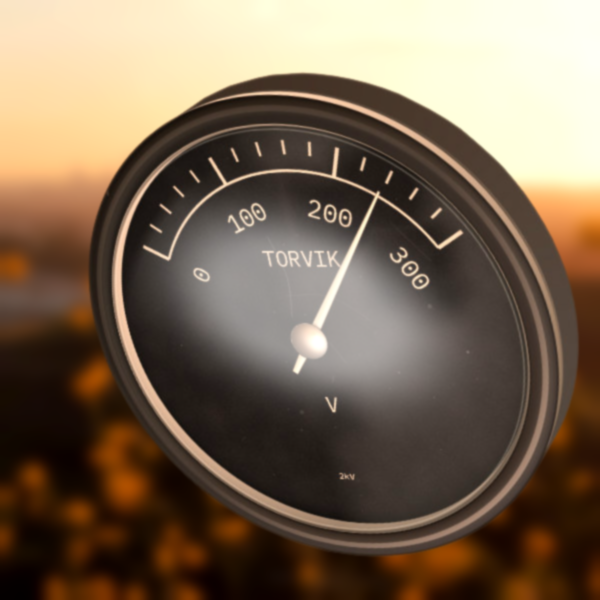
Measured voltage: 240 V
